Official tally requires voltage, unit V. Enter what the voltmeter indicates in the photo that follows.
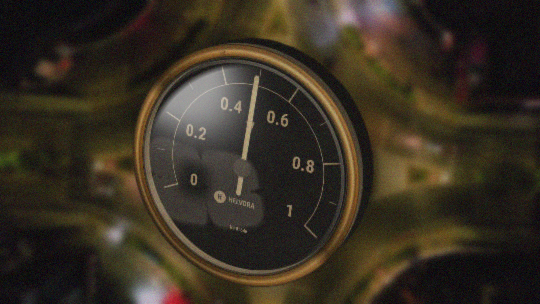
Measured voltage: 0.5 V
